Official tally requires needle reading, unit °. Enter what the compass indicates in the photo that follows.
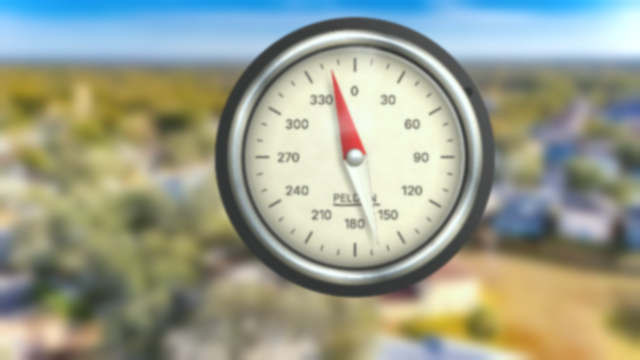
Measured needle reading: 345 °
